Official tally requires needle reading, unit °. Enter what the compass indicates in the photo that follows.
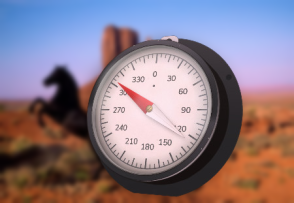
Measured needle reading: 305 °
